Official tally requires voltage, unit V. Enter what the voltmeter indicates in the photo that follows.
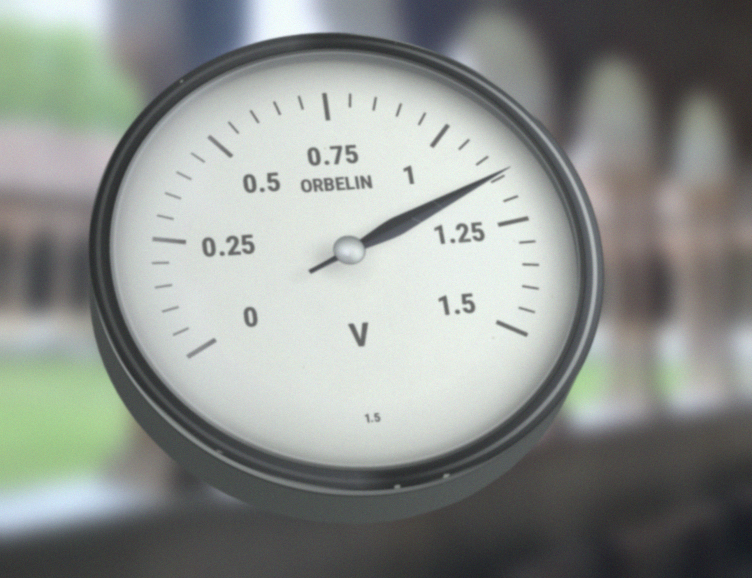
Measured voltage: 1.15 V
